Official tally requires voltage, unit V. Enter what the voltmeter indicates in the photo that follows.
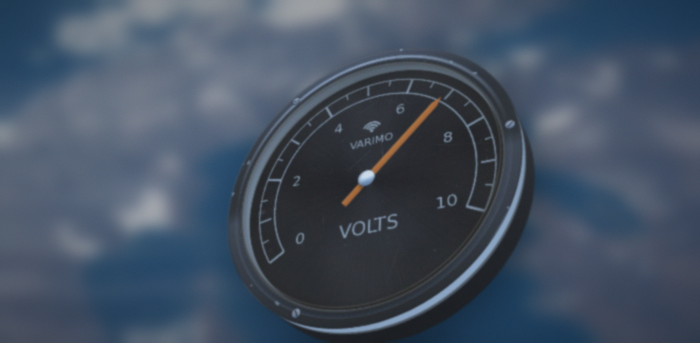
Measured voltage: 7 V
